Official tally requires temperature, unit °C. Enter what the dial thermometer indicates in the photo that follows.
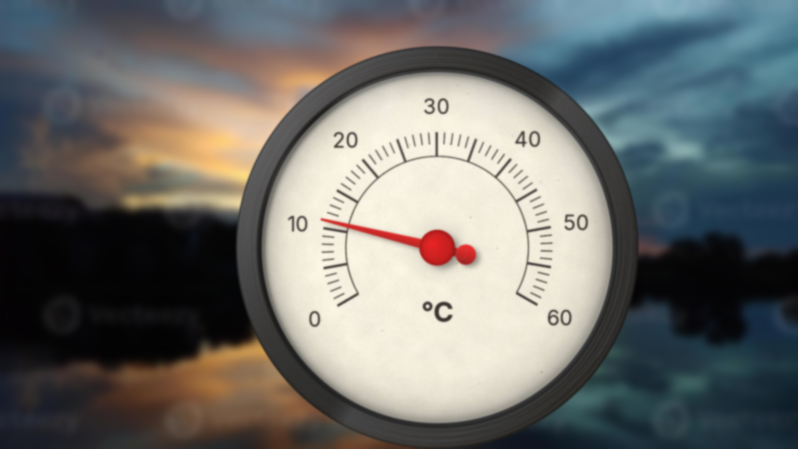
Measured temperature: 11 °C
